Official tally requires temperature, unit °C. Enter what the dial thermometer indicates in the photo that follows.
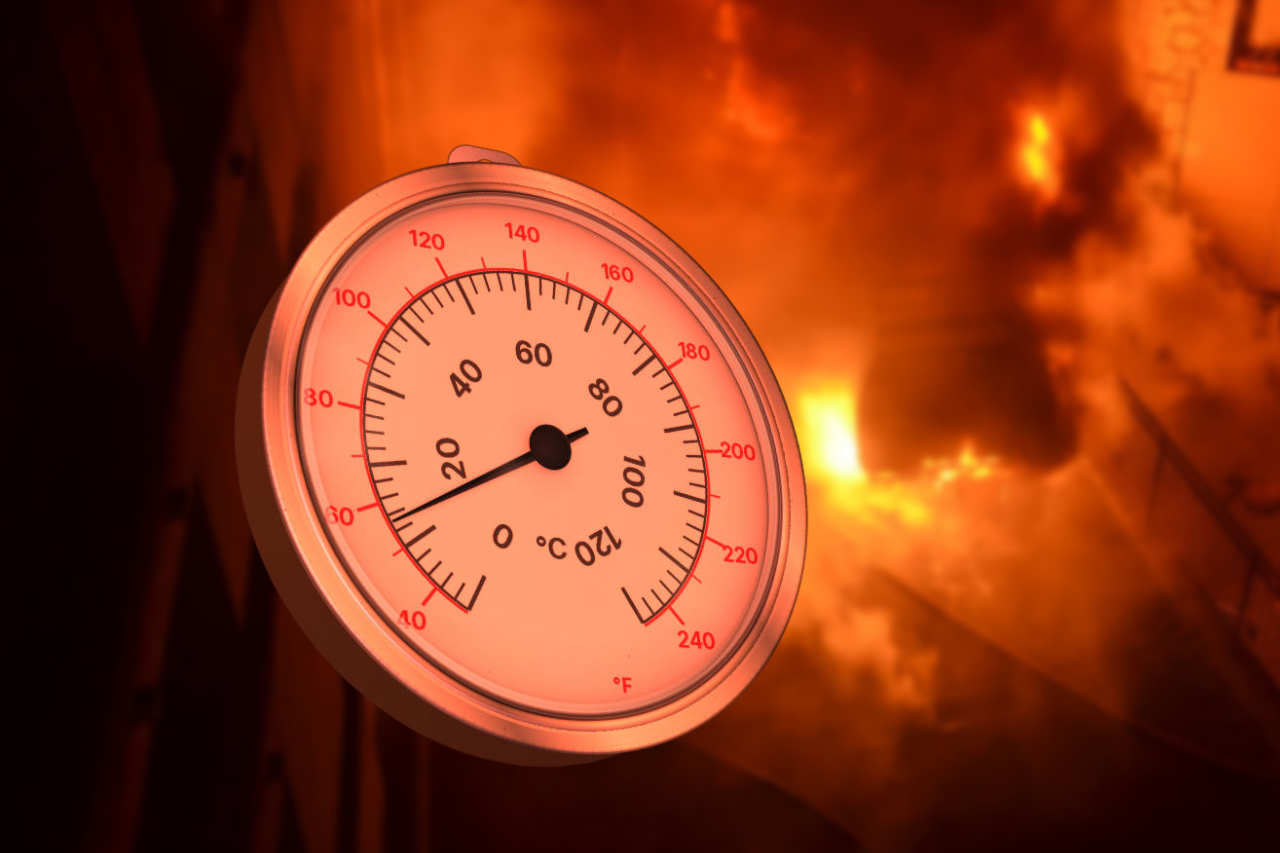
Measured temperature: 13 °C
